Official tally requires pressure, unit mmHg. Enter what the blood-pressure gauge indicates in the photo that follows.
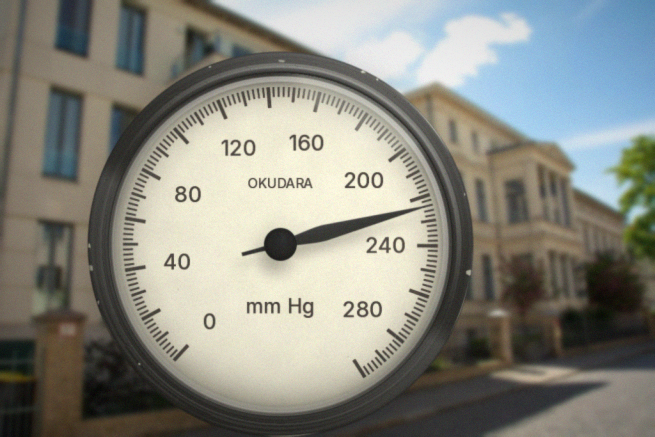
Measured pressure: 224 mmHg
